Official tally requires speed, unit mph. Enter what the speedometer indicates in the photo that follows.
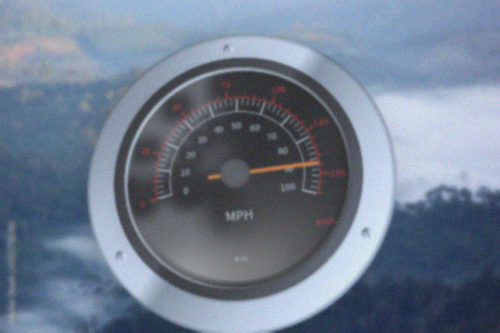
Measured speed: 90 mph
